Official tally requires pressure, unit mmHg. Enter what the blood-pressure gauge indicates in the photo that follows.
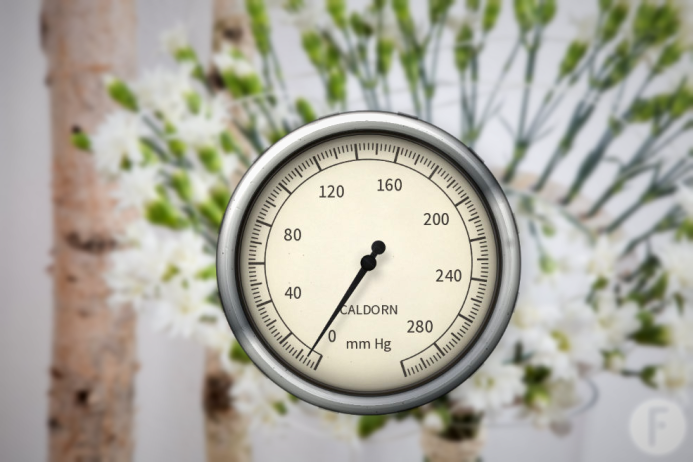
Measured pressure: 6 mmHg
